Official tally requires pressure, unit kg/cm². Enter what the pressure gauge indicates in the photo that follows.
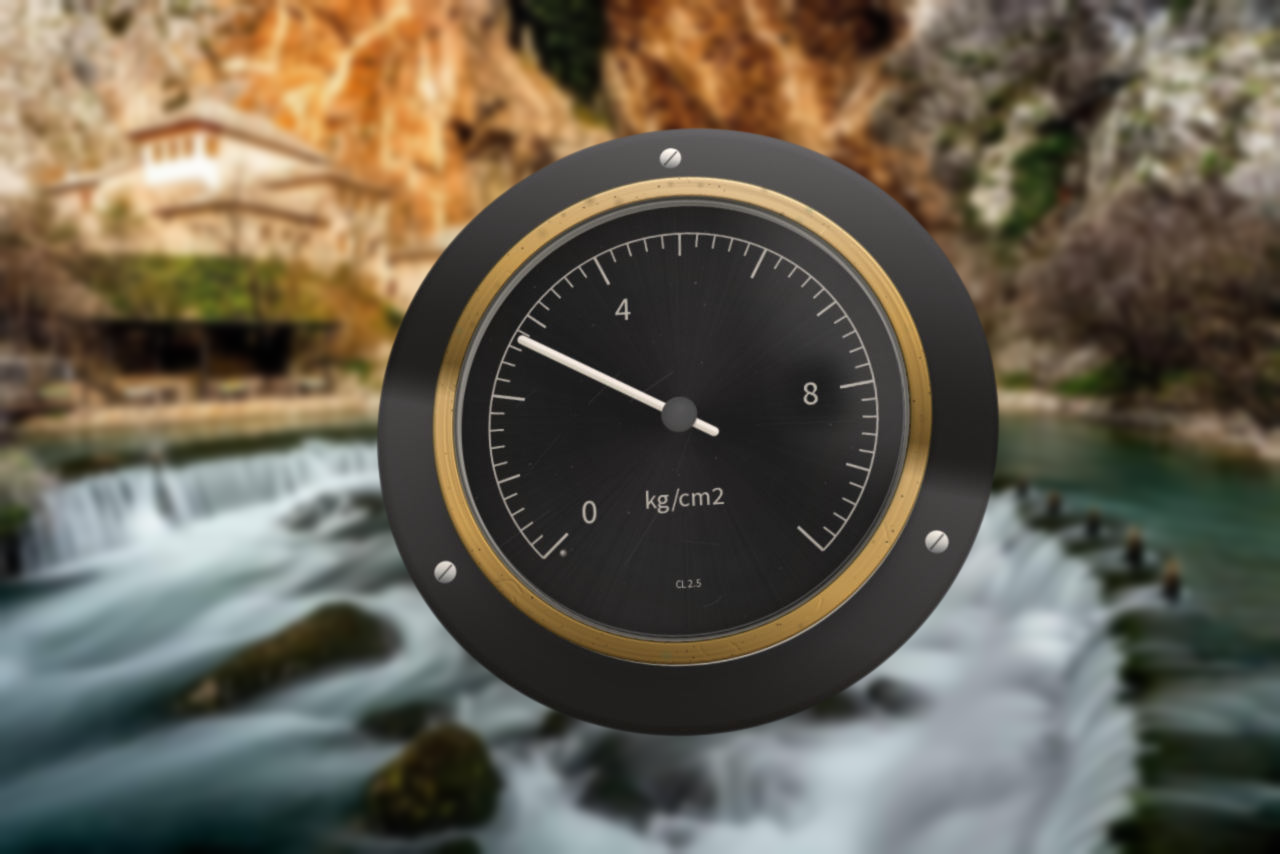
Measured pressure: 2.7 kg/cm²
